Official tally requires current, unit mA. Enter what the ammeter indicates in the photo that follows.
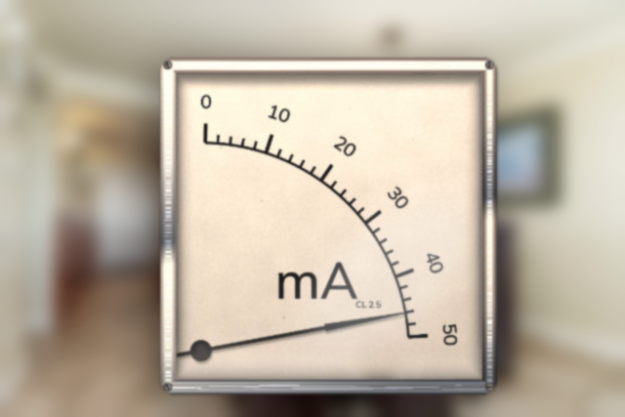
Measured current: 46 mA
